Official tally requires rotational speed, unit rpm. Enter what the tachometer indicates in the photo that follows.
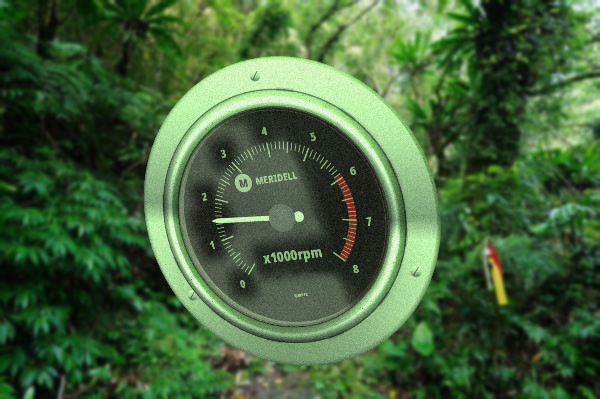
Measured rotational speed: 1500 rpm
